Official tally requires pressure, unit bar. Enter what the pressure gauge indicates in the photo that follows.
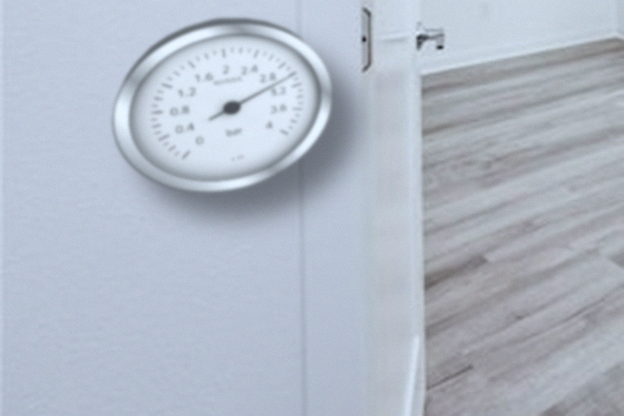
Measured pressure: 3 bar
